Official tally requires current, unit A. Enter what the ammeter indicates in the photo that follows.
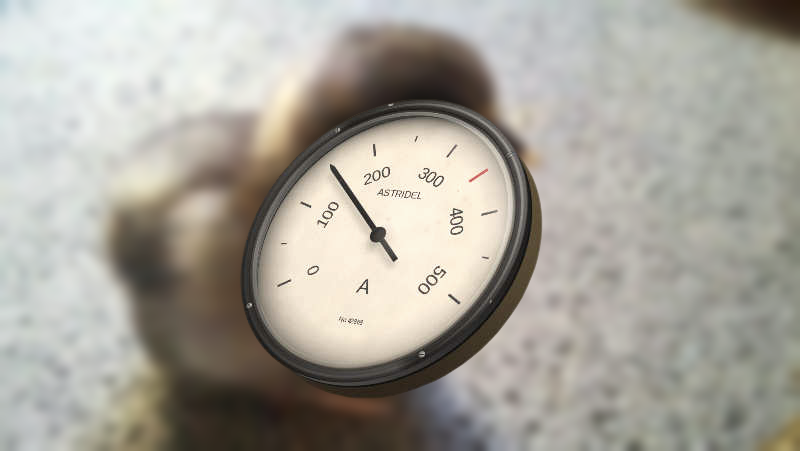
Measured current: 150 A
